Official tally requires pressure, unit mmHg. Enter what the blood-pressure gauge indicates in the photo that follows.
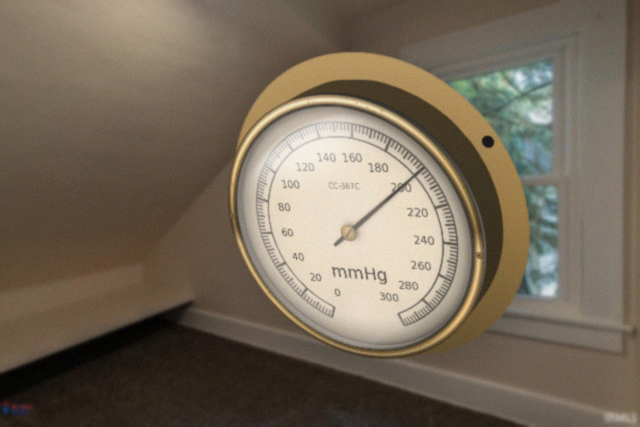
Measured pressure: 200 mmHg
